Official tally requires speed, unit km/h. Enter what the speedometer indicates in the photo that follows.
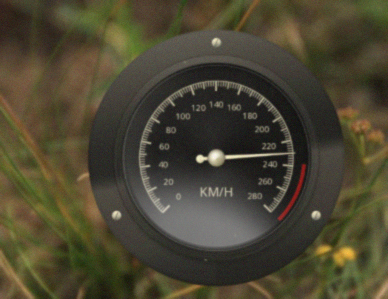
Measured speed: 230 km/h
